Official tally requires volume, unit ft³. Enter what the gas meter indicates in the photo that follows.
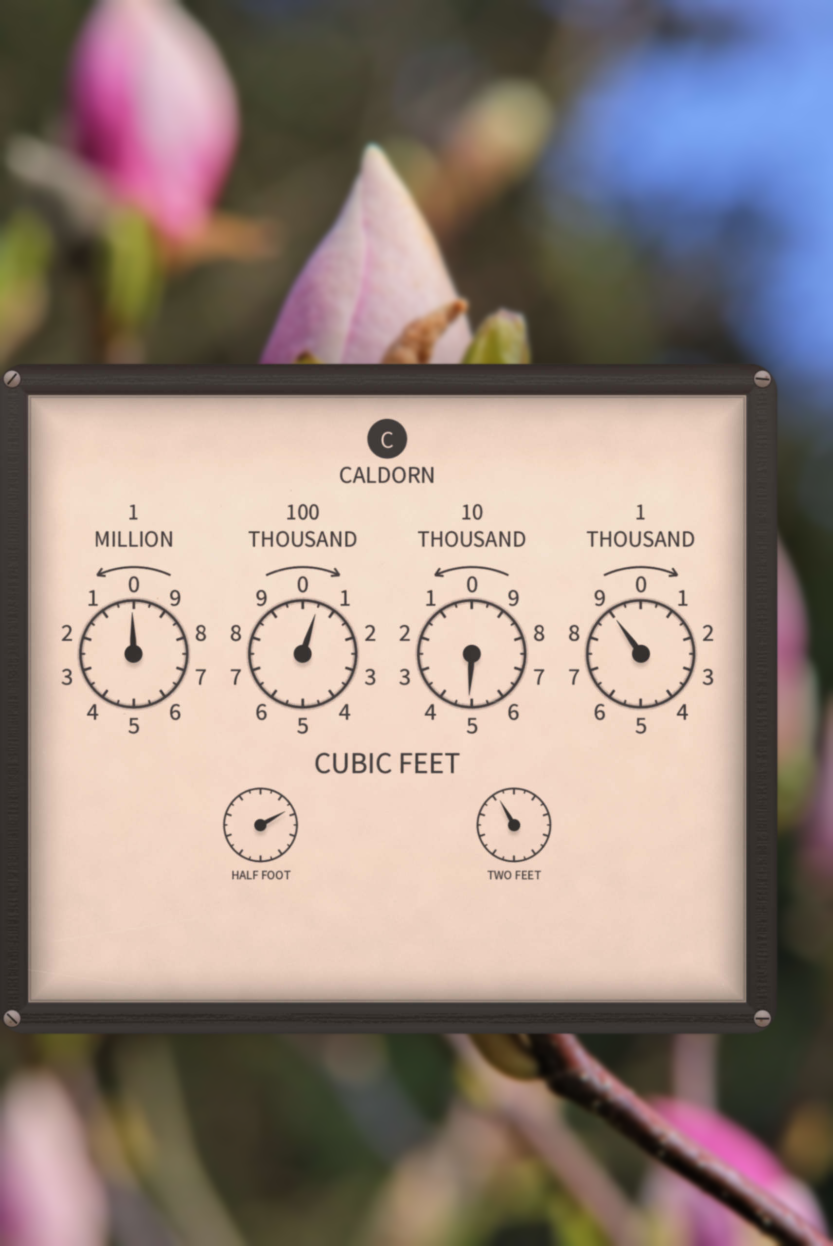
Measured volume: 4900 ft³
